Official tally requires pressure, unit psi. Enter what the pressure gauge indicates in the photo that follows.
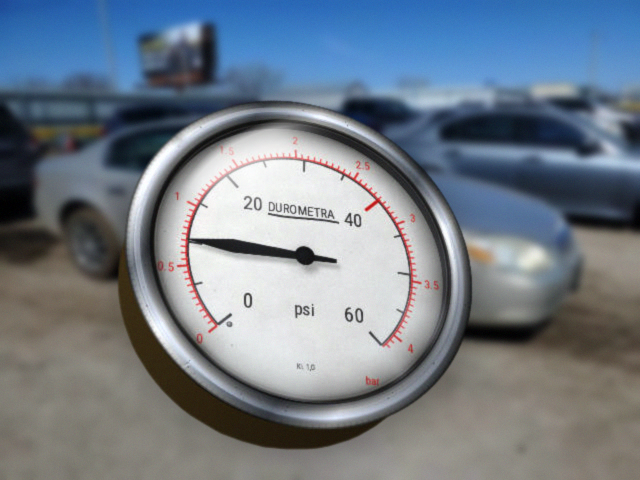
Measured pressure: 10 psi
